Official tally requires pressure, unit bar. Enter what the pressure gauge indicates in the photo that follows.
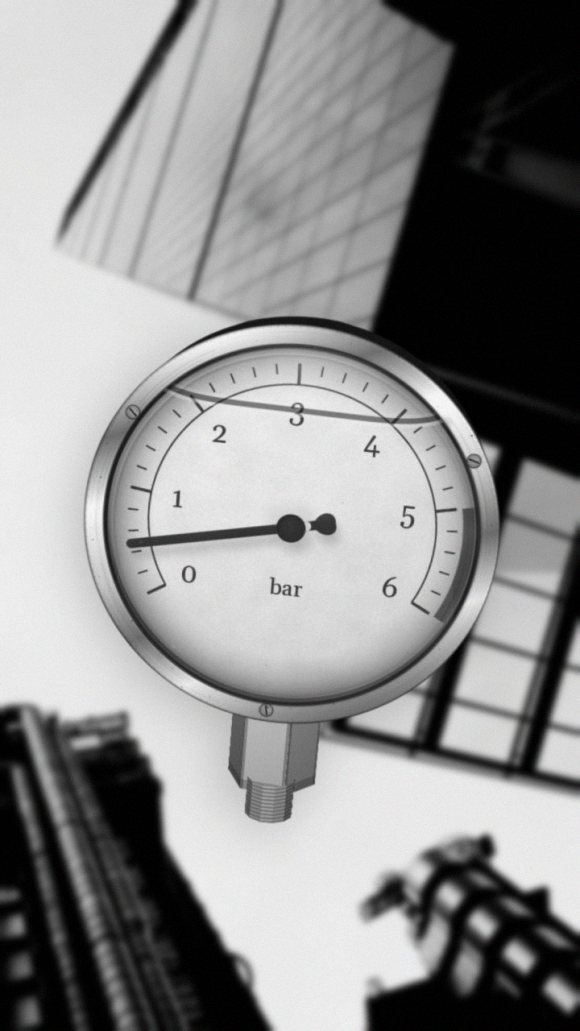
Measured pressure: 0.5 bar
